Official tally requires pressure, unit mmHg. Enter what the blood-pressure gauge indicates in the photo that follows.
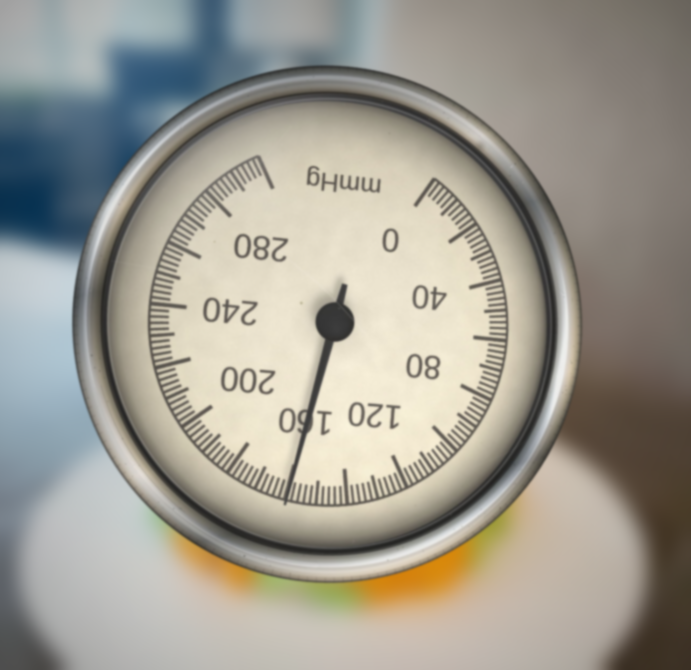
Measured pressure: 160 mmHg
